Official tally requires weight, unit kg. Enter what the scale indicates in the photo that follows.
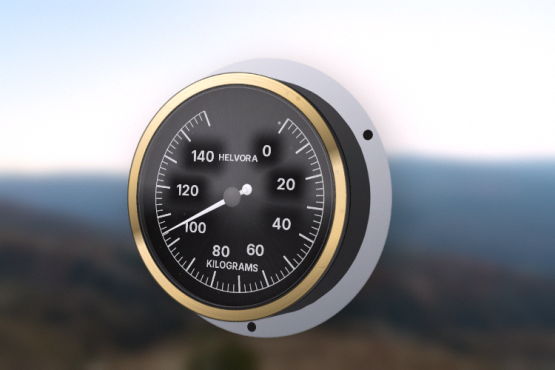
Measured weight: 104 kg
